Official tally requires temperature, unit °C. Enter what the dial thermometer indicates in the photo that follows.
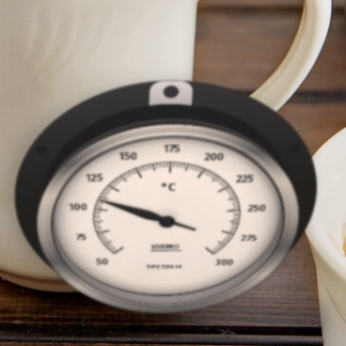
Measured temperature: 112.5 °C
